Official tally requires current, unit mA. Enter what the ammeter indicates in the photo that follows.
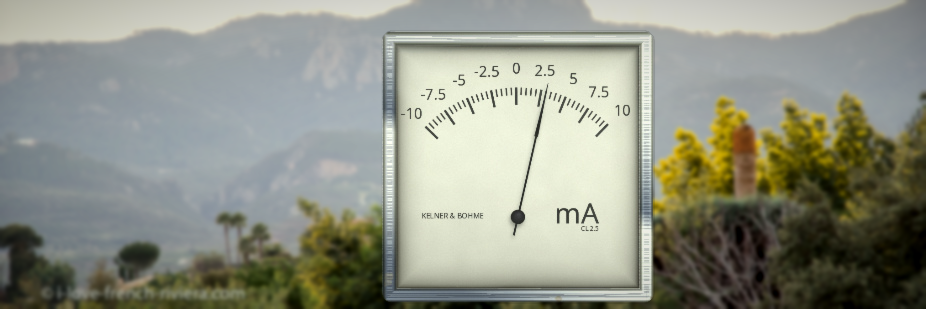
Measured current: 3 mA
